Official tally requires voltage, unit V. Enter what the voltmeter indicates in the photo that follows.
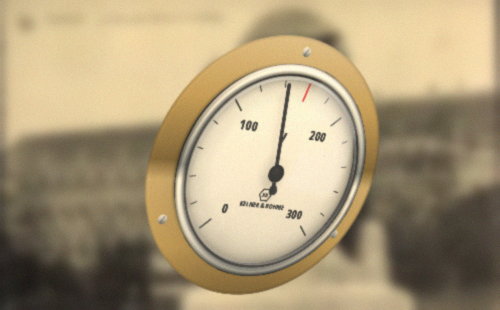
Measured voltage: 140 V
